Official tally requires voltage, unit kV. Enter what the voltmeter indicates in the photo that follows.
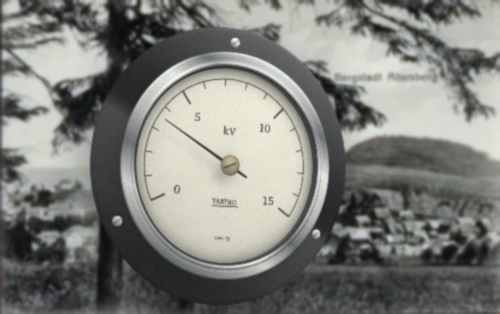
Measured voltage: 3.5 kV
